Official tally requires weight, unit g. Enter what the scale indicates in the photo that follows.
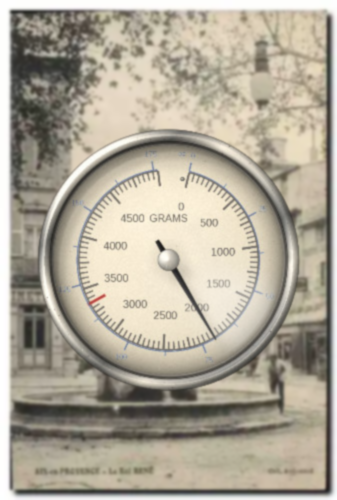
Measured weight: 2000 g
